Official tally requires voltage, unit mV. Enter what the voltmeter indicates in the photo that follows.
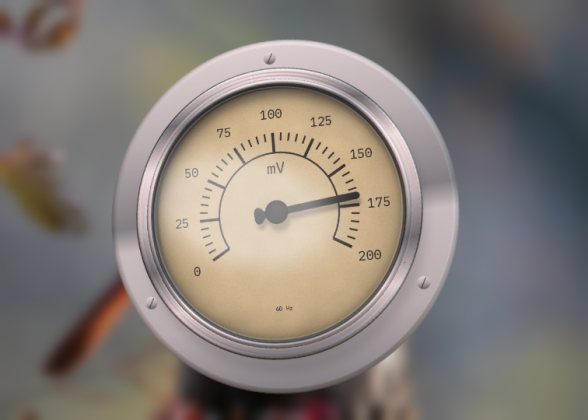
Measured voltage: 170 mV
